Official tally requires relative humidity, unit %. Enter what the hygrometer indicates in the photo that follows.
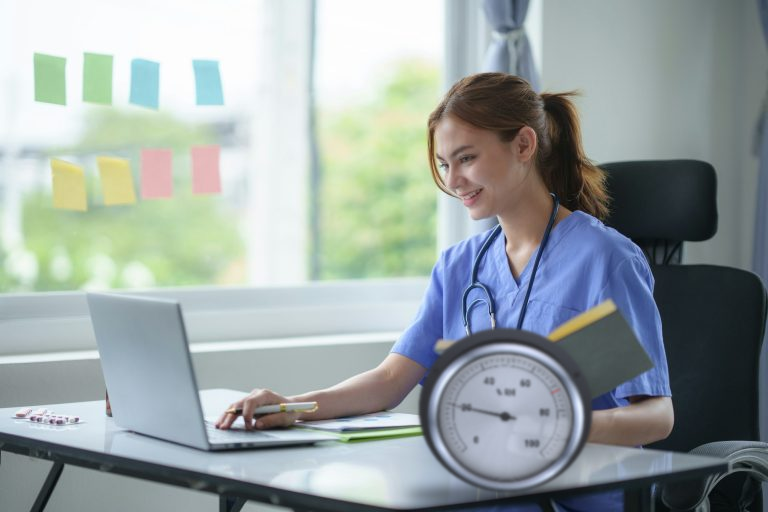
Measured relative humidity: 20 %
